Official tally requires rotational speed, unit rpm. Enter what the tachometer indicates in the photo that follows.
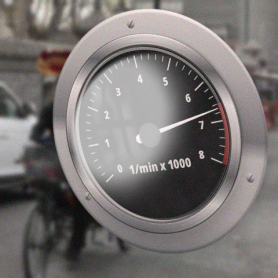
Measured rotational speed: 6700 rpm
